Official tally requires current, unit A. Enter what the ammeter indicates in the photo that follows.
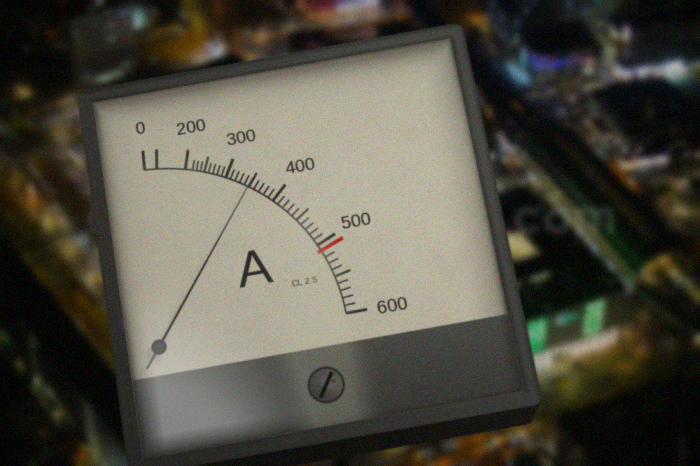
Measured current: 350 A
